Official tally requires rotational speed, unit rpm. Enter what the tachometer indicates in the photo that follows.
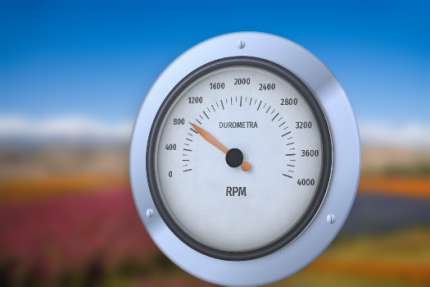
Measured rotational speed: 900 rpm
